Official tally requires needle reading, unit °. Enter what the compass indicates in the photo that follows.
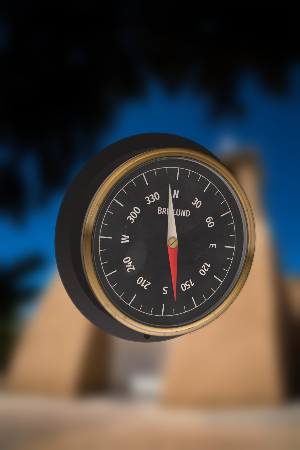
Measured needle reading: 170 °
